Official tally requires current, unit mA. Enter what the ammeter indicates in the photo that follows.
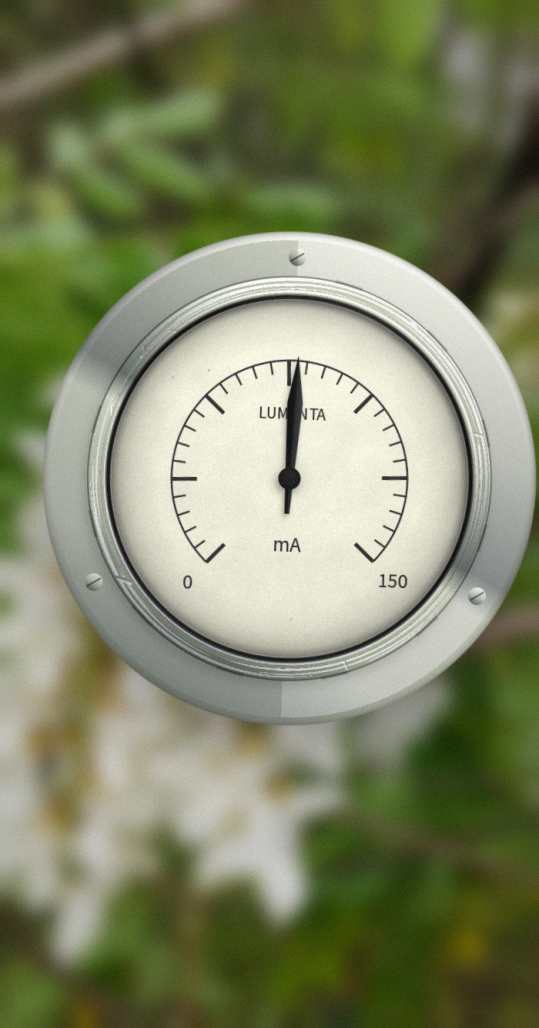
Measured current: 77.5 mA
